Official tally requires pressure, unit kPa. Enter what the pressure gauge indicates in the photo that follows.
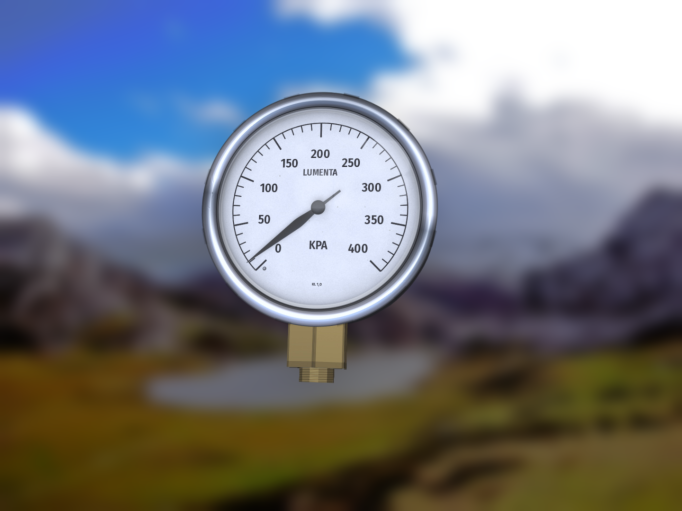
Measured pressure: 10 kPa
